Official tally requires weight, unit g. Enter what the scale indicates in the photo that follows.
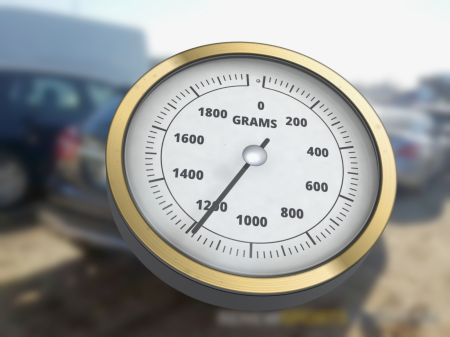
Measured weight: 1180 g
